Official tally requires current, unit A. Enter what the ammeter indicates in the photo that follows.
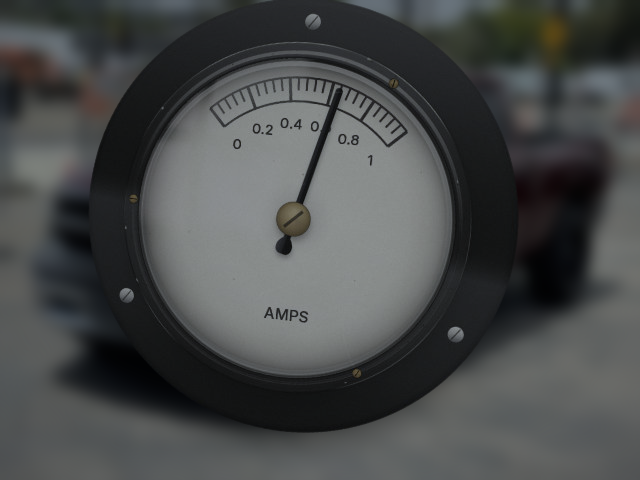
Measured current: 0.64 A
